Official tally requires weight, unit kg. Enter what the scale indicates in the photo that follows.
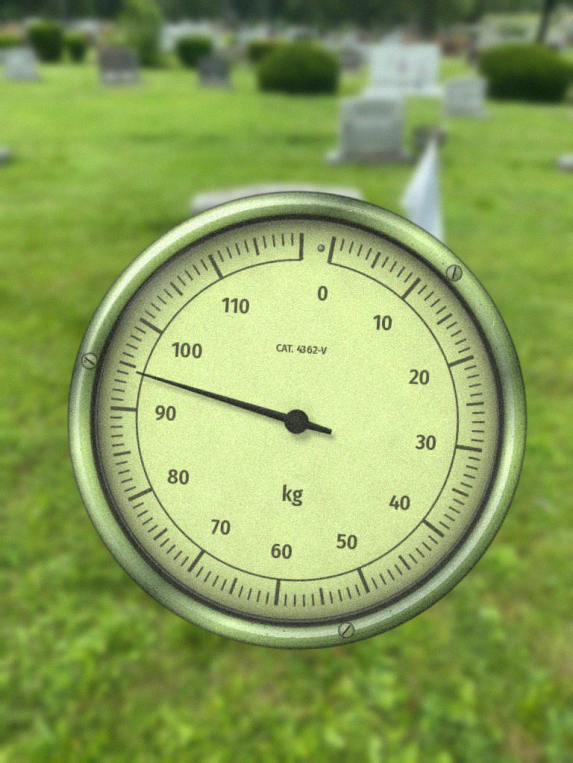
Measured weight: 94.5 kg
